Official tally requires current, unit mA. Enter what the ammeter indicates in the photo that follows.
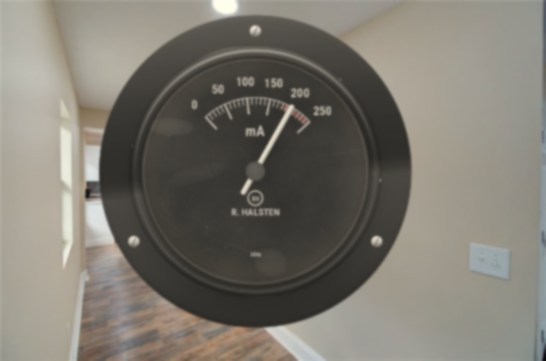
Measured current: 200 mA
